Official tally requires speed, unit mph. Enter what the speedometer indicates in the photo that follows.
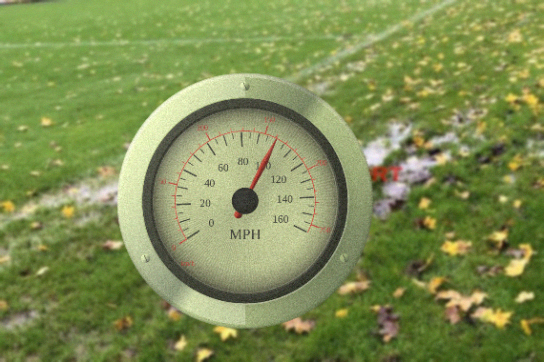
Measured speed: 100 mph
